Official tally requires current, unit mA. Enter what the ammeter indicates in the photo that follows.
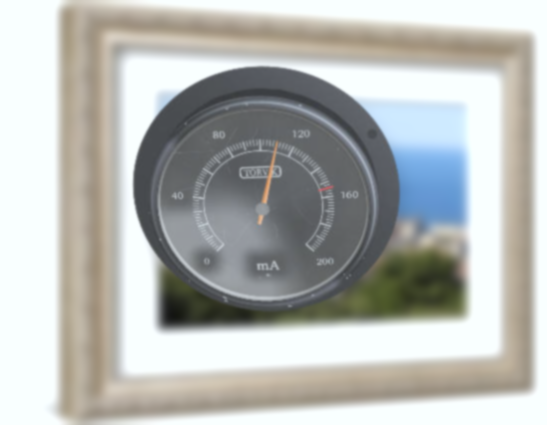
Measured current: 110 mA
